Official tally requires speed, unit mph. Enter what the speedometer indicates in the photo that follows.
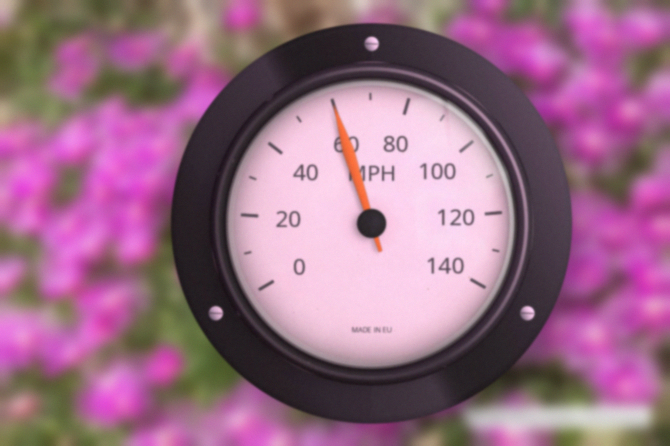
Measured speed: 60 mph
